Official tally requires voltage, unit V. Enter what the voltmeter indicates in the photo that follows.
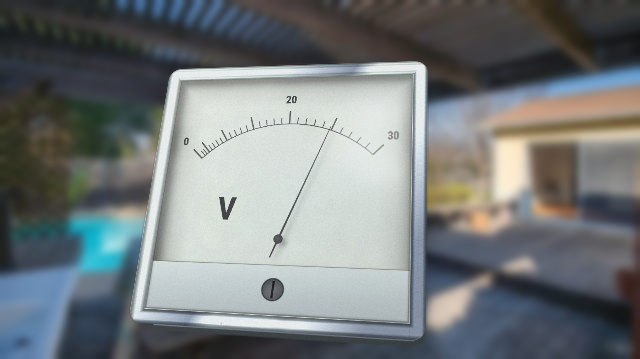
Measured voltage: 25 V
